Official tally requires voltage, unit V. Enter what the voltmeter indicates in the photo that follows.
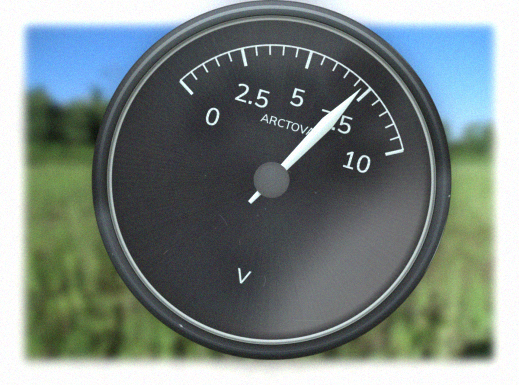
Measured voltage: 7.25 V
